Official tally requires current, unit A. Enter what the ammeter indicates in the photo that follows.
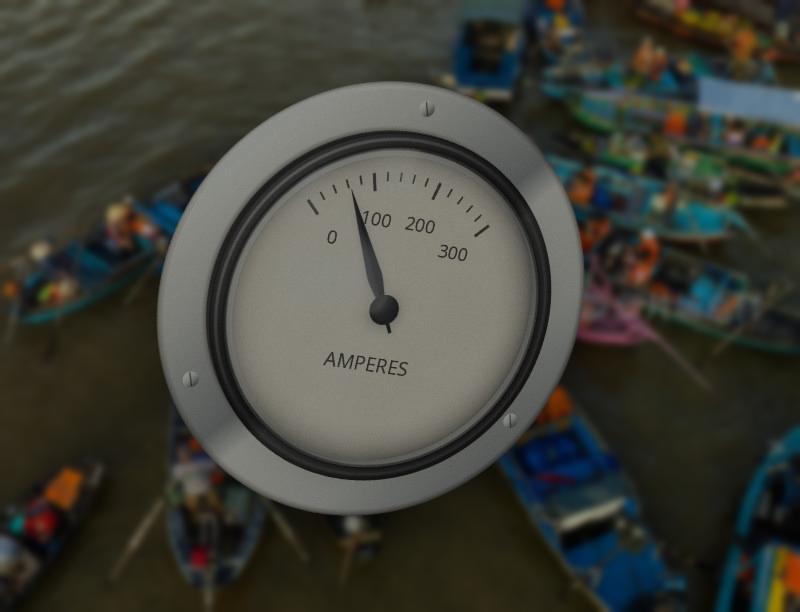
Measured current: 60 A
